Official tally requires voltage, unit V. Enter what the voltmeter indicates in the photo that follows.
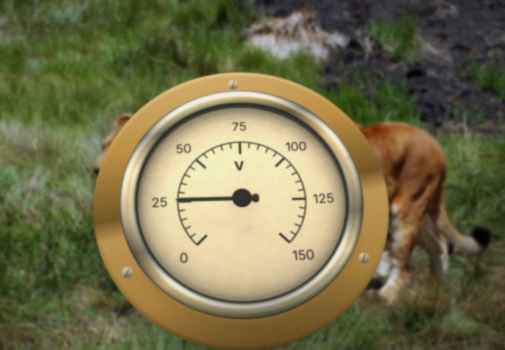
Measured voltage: 25 V
